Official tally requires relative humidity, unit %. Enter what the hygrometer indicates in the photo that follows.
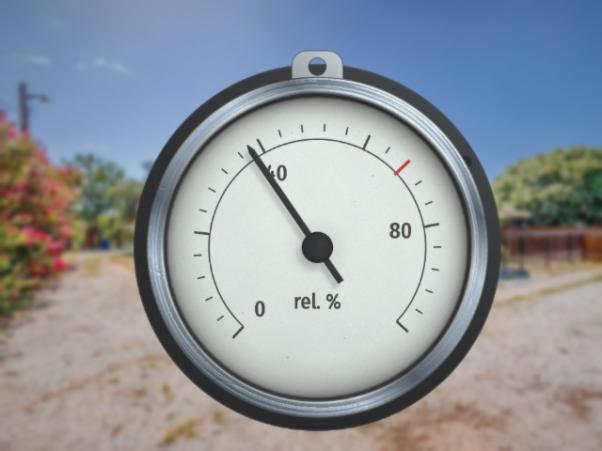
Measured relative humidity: 38 %
